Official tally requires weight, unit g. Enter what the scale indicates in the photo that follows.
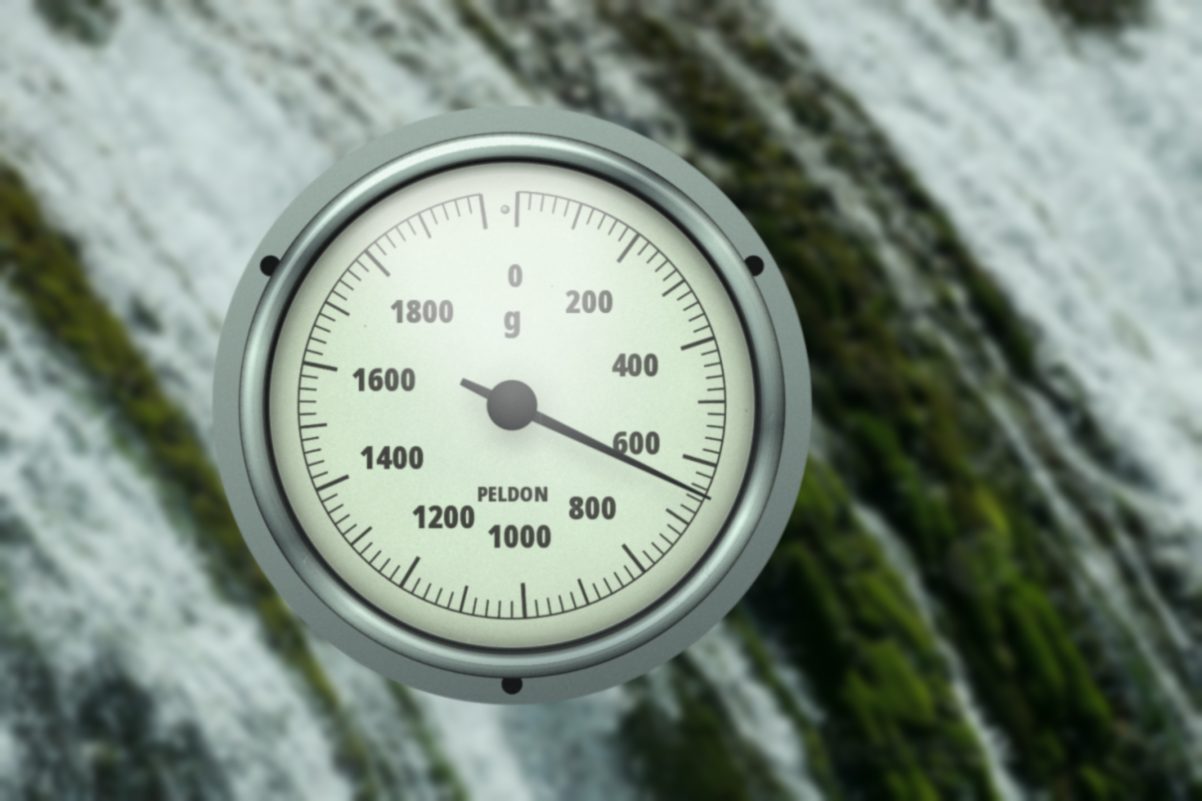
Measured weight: 650 g
